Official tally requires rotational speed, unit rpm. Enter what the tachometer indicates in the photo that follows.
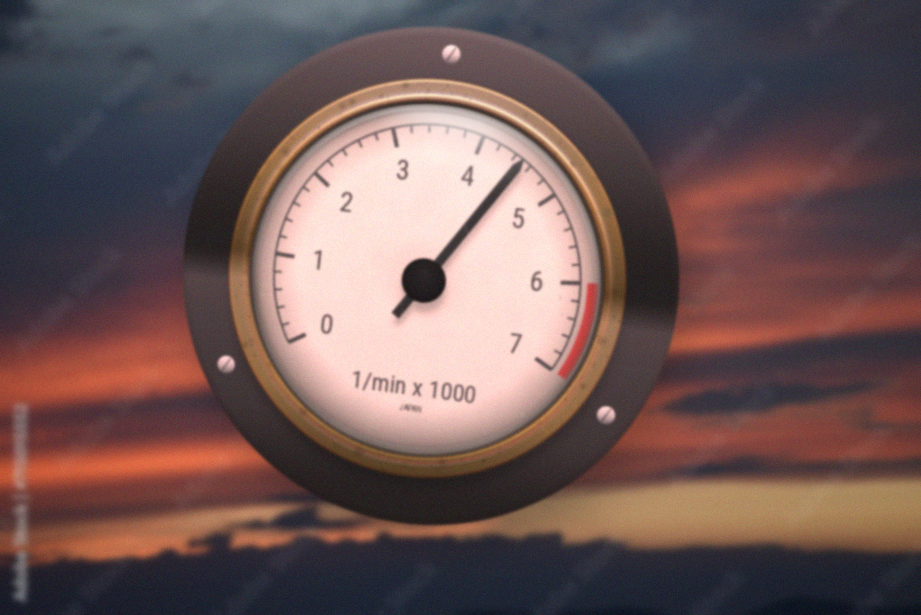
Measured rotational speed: 4500 rpm
